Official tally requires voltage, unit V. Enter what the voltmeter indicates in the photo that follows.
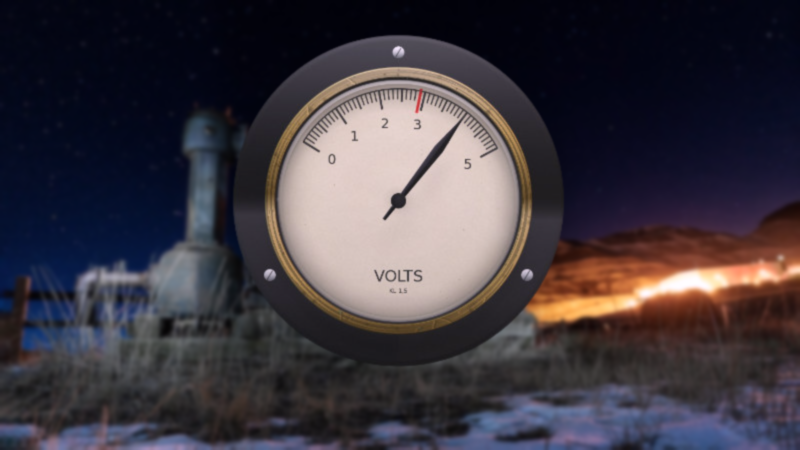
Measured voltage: 4 V
